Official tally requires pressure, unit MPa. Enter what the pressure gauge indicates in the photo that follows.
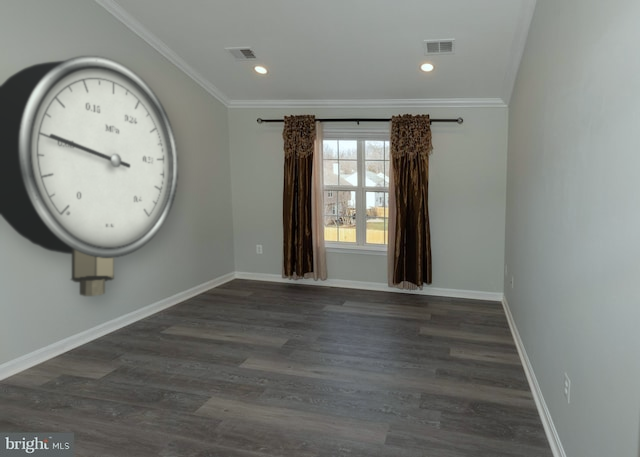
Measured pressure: 0.08 MPa
